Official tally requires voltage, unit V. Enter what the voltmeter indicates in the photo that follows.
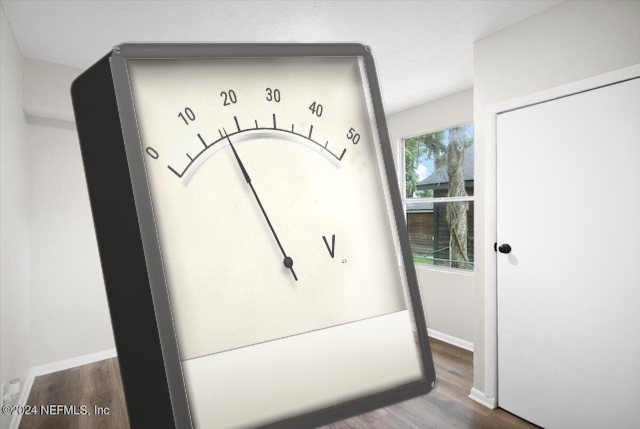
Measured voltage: 15 V
